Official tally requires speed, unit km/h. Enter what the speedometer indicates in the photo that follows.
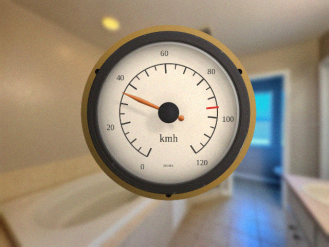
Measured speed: 35 km/h
